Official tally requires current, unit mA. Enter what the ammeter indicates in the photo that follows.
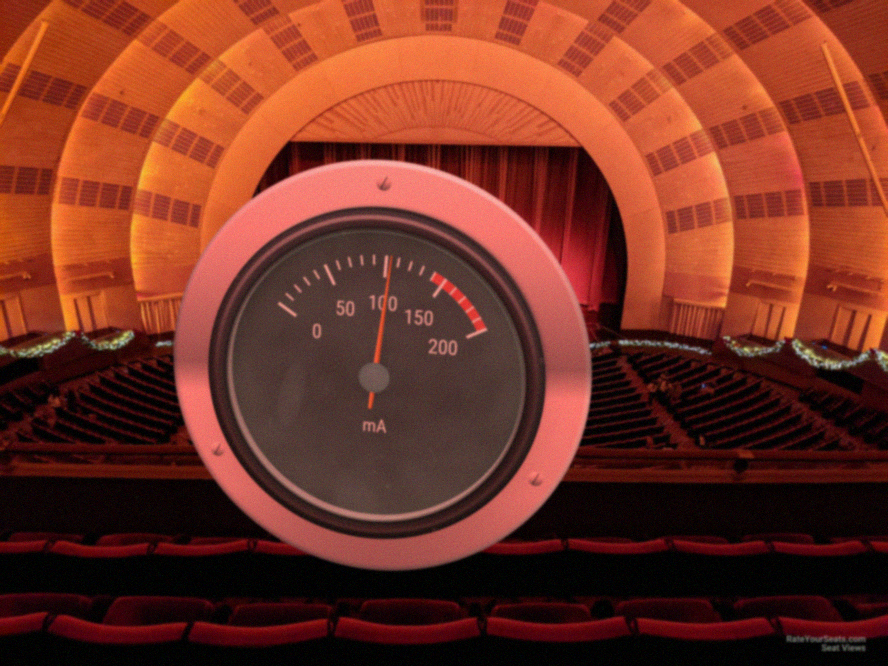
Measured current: 105 mA
